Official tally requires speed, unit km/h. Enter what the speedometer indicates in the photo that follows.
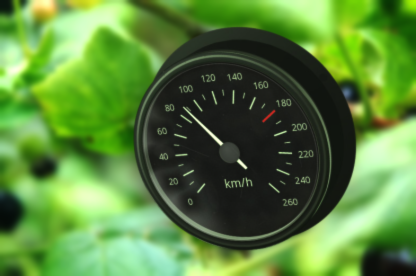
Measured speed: 90 km/h
